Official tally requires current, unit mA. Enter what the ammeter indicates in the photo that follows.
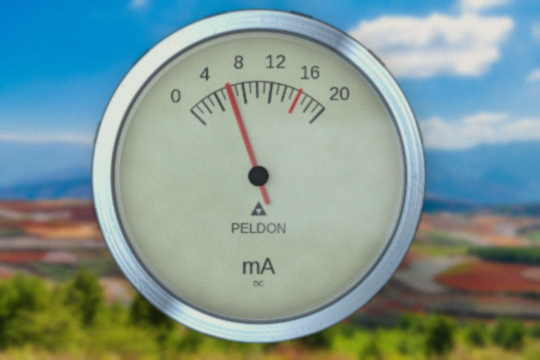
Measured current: 6 mA
